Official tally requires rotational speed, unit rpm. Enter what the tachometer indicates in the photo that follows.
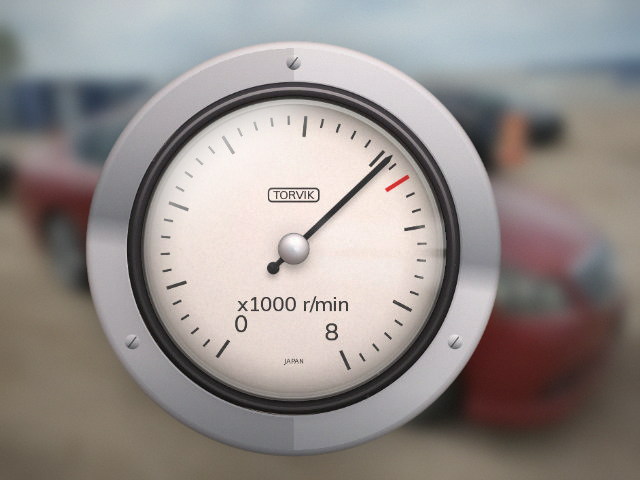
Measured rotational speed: 5100 rpm
